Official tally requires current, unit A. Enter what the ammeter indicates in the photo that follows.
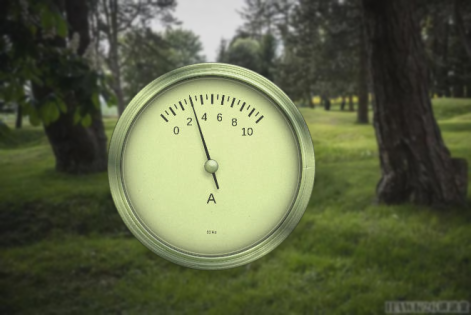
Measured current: 3 A
